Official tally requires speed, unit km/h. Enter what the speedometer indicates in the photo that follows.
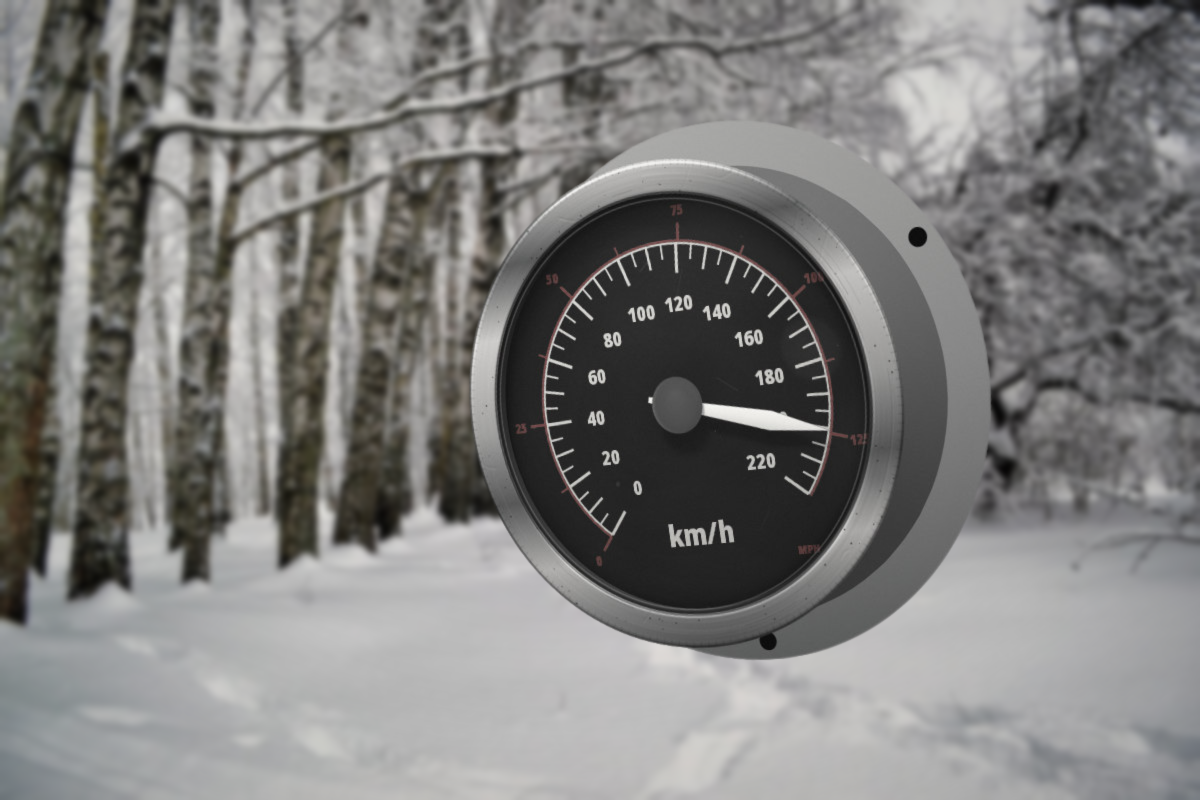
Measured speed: 200 km/h
